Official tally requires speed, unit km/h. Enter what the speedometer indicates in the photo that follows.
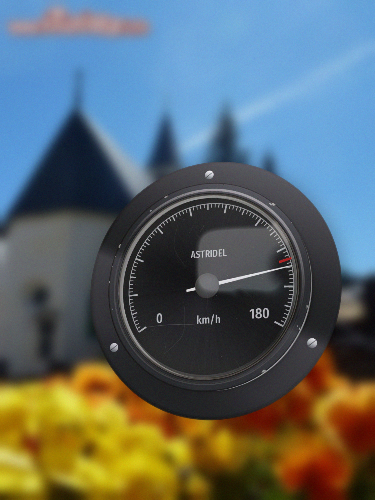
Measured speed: 150 km/h
